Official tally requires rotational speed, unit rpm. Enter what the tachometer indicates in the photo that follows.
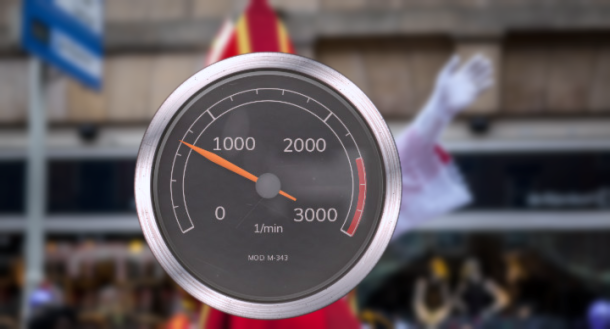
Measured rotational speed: 700 rpm
